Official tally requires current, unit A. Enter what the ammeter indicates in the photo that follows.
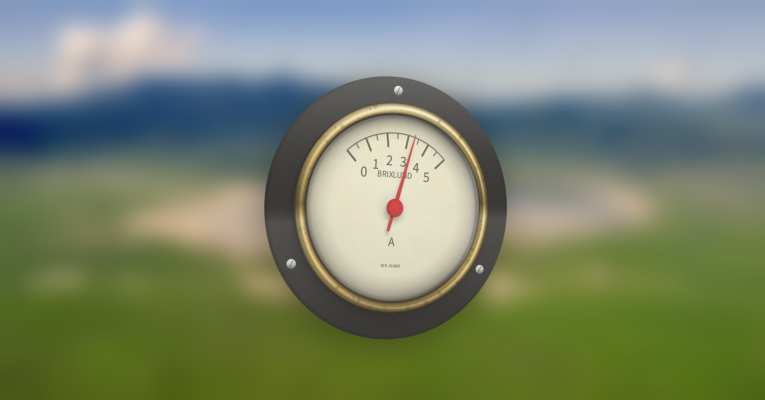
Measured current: 3.25 A
